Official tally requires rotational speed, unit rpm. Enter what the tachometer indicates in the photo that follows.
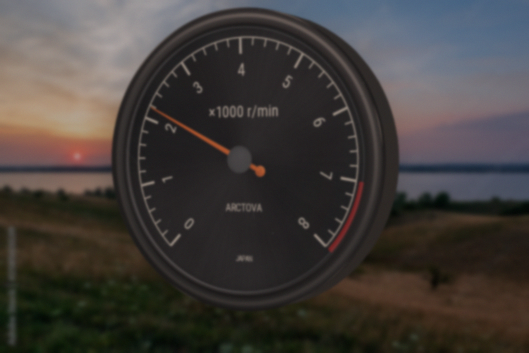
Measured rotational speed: 2200 rpm
